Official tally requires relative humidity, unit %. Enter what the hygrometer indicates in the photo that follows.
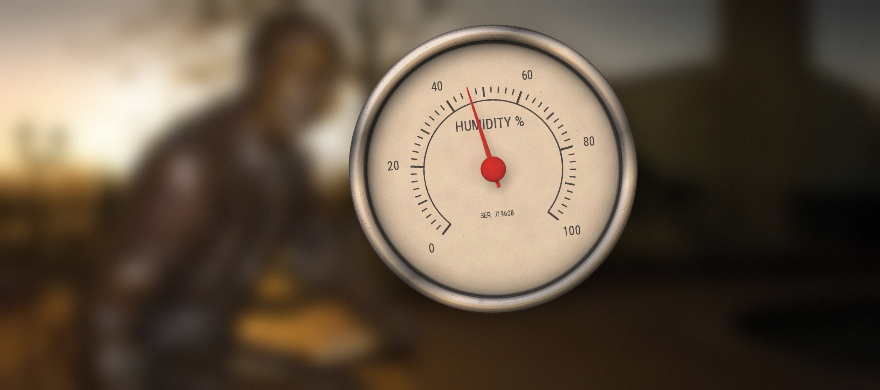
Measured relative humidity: 46 %
